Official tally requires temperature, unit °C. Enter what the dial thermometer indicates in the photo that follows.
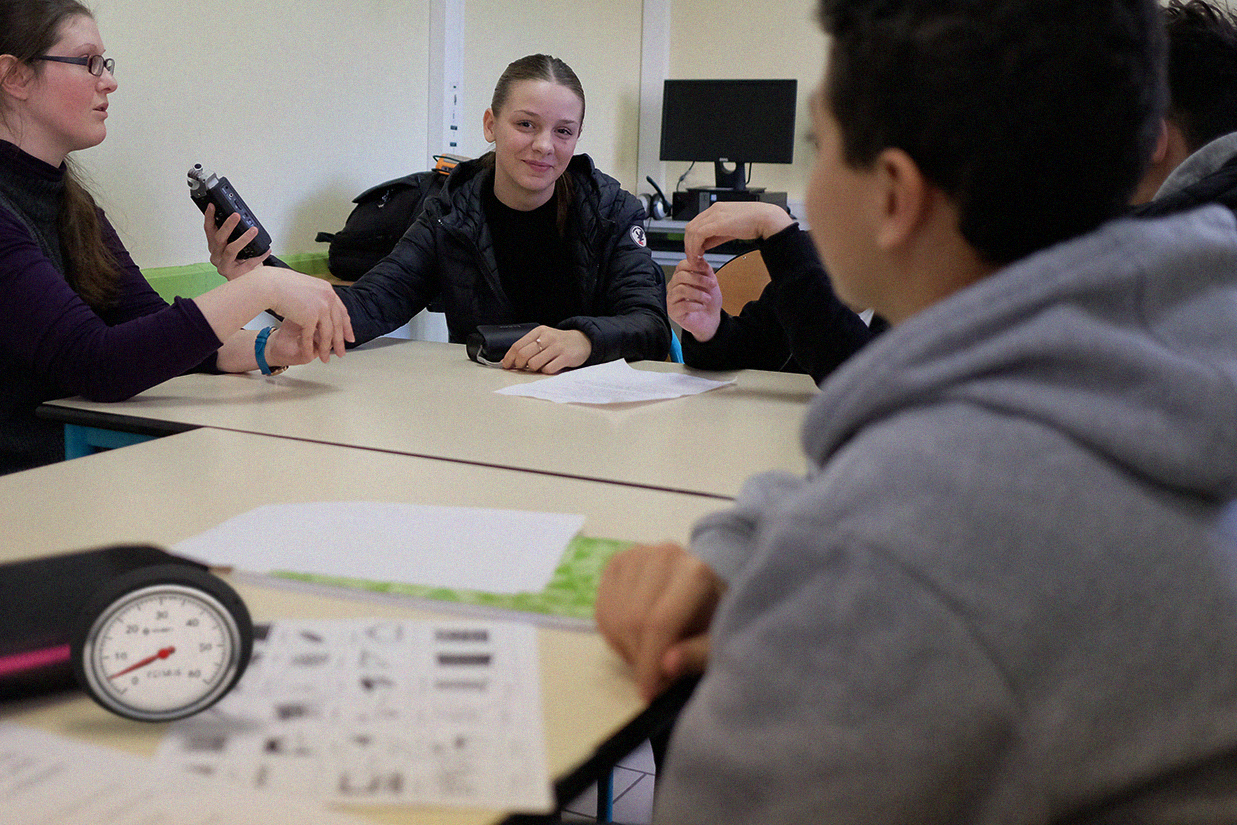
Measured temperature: 5 °C
